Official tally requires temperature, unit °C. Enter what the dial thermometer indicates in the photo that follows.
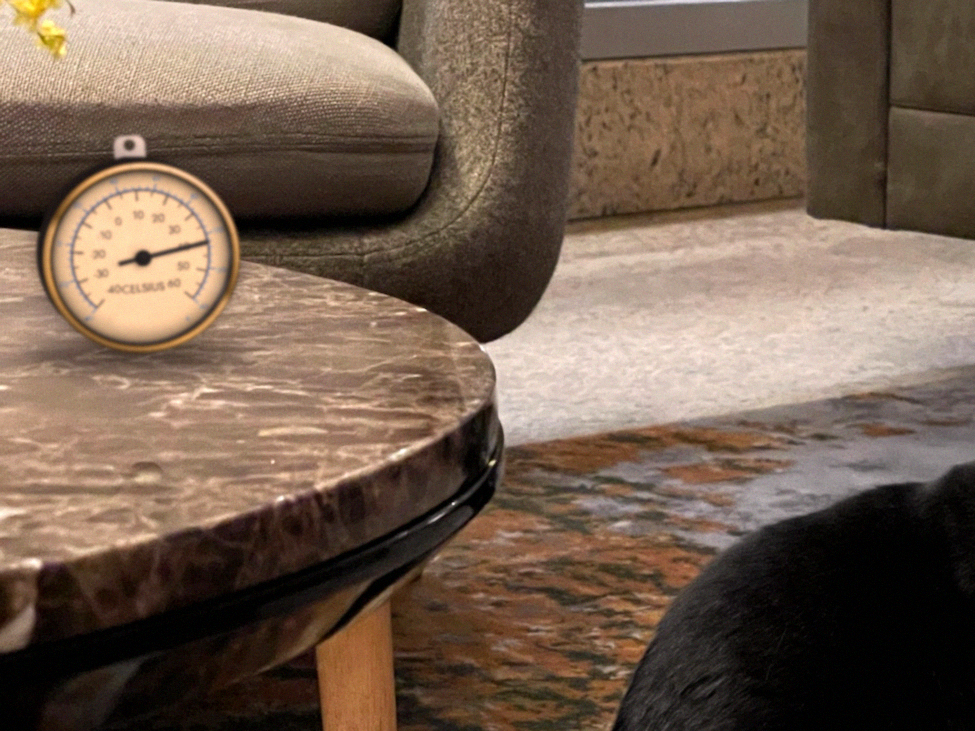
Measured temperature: 40 °C
